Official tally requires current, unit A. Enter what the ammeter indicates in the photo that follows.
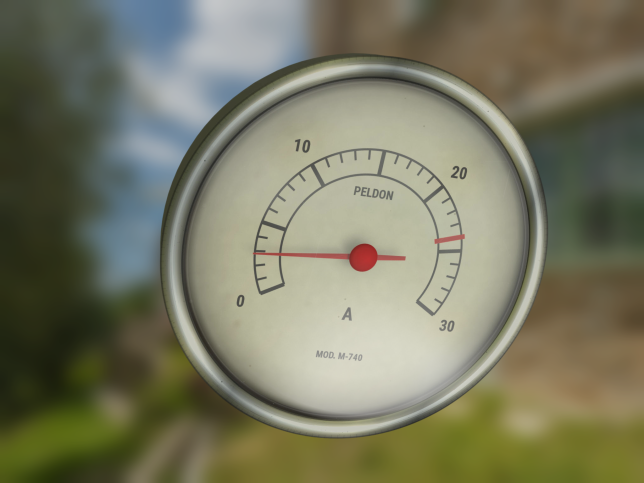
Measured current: 3 A
